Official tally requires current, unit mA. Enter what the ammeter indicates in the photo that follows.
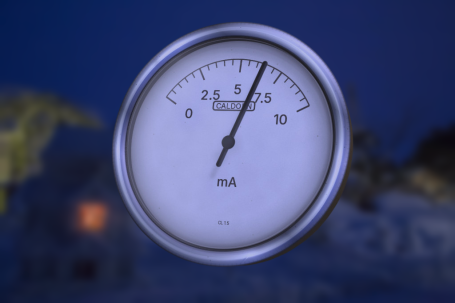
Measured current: 6.5 mA
